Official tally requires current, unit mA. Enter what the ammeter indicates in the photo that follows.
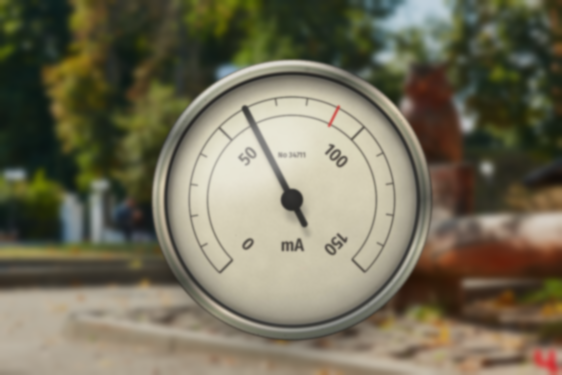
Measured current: 60 mA
